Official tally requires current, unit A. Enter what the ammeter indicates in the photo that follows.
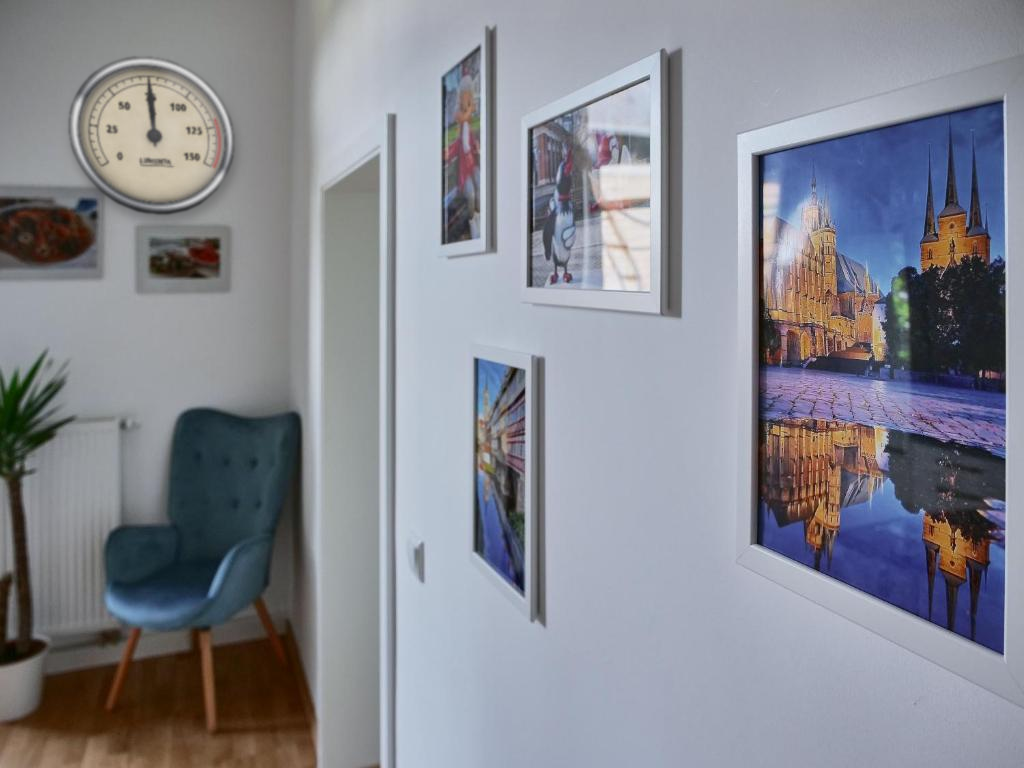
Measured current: 75 A
